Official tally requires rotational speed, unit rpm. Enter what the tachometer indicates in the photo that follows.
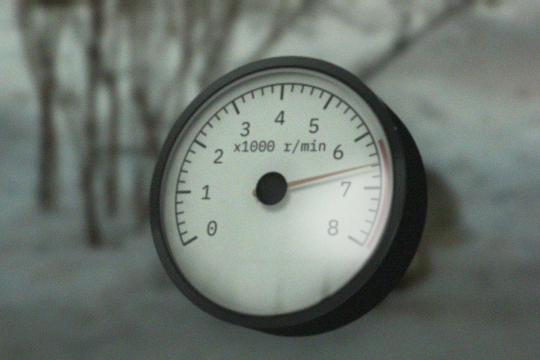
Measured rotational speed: 6600 rpm
